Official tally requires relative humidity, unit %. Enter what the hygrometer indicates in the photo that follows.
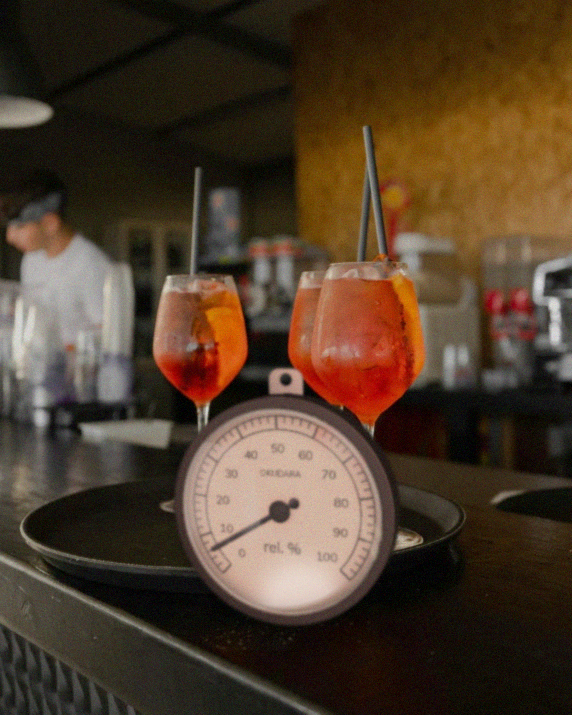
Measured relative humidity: 6 %
